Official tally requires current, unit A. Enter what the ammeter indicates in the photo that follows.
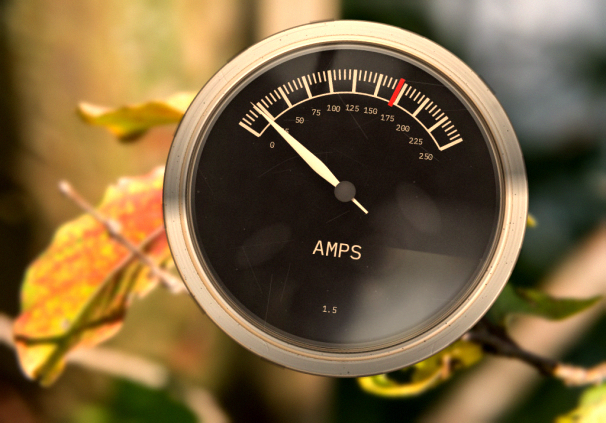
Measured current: 20 A
